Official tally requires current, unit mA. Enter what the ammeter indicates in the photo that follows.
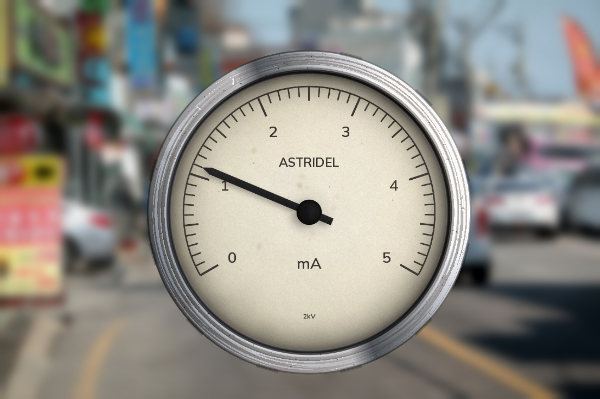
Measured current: 1.1 mA
